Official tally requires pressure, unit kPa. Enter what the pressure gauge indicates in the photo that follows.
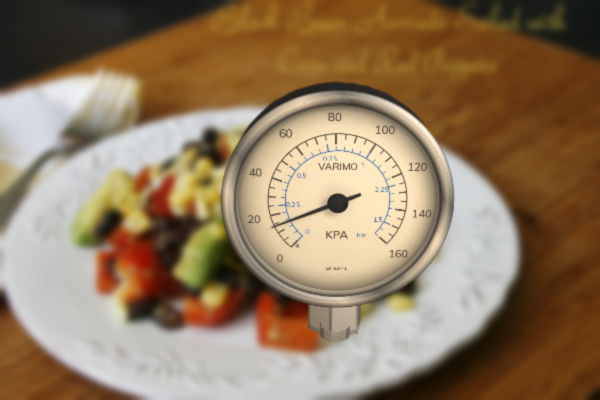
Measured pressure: 15 kPa
